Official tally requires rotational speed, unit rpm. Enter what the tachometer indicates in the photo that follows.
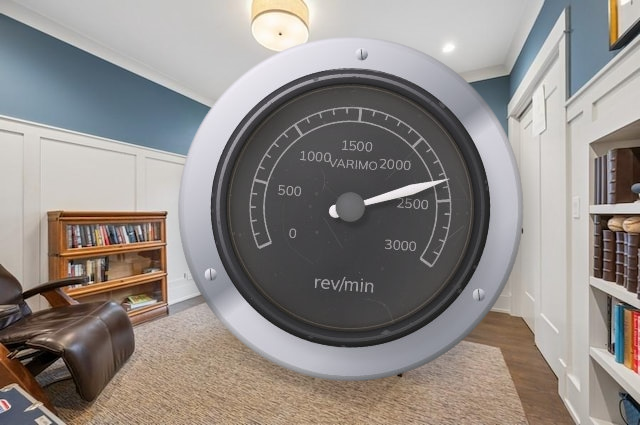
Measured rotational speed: 2350 rpm
